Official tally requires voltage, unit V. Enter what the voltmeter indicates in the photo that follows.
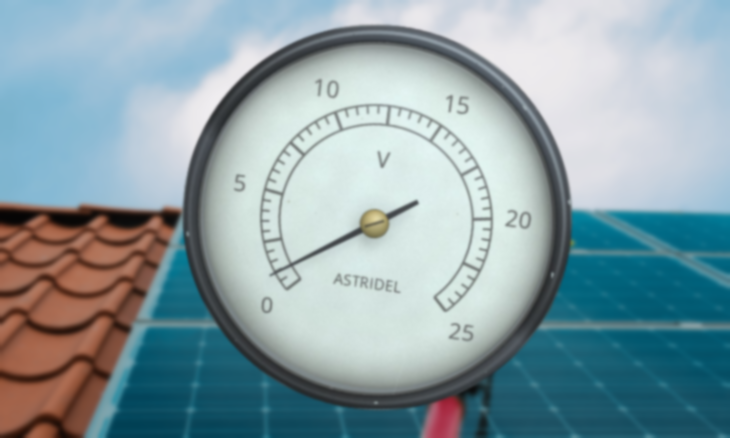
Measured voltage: 1 V
